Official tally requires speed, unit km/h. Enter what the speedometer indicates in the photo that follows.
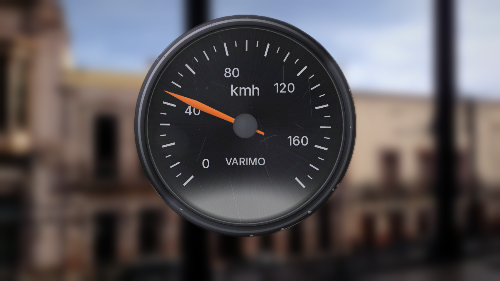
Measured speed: 45 km/h
